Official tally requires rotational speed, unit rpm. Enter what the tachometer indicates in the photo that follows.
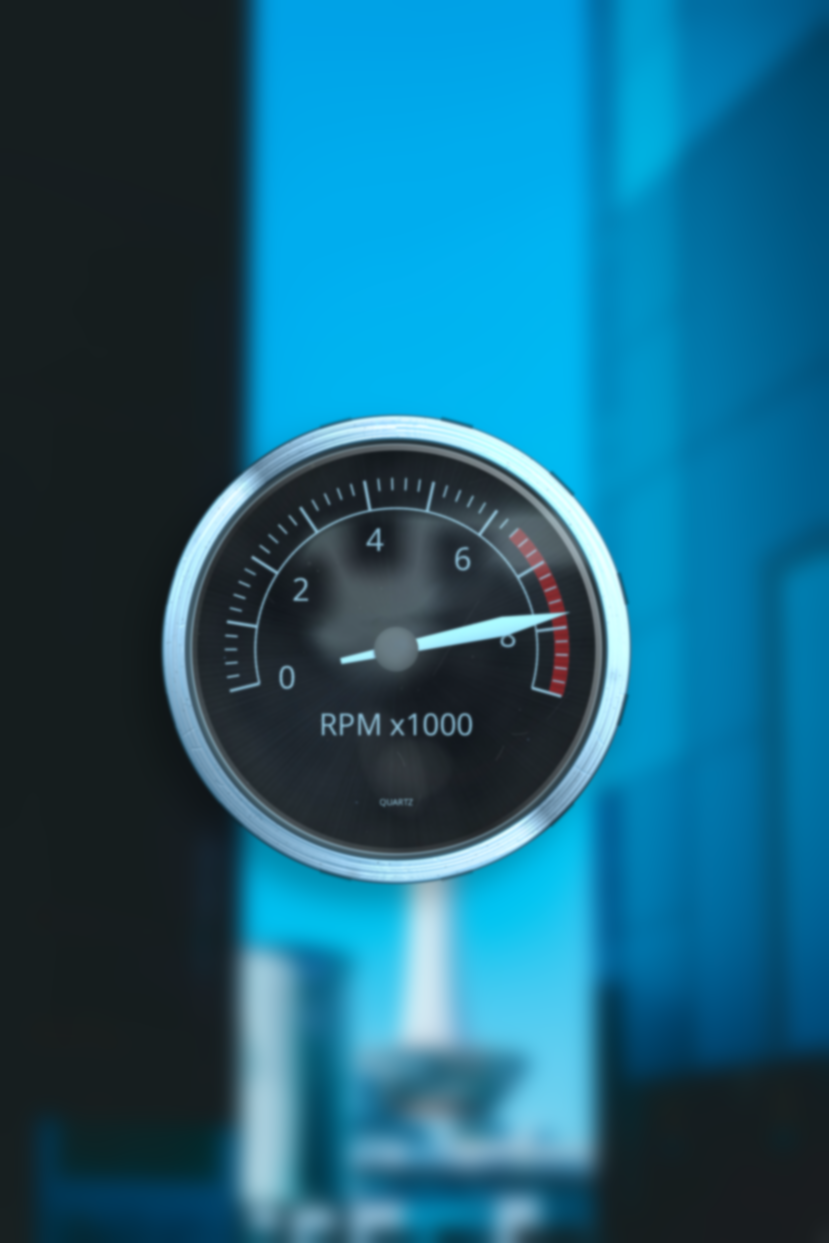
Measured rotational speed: 7800 rpm
